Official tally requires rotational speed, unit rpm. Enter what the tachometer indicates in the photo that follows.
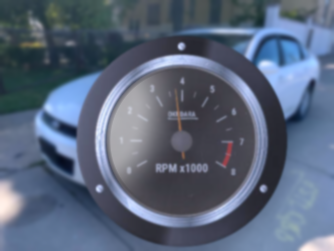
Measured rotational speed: 3750 rpm
